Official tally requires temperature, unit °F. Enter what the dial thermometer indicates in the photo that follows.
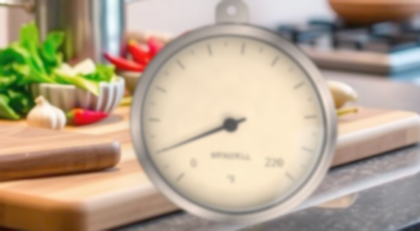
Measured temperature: 20 °F
